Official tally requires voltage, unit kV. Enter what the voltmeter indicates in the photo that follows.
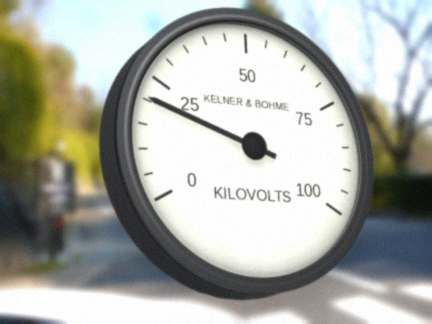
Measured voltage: 20 kV
